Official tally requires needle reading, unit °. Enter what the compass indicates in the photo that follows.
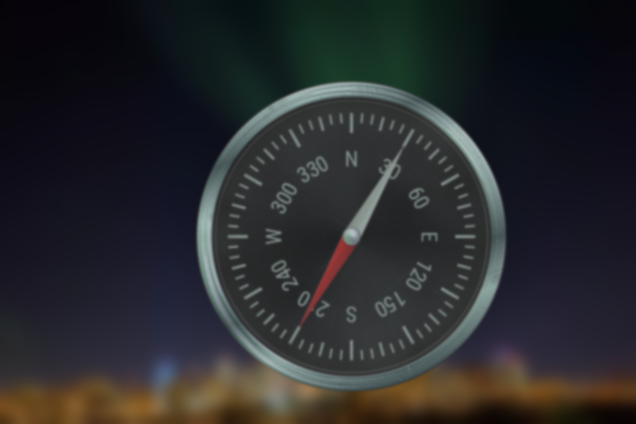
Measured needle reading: 210 °
